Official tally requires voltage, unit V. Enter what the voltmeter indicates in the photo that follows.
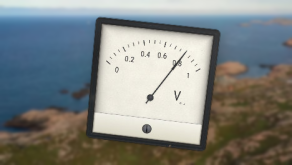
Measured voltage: 0.8 V
